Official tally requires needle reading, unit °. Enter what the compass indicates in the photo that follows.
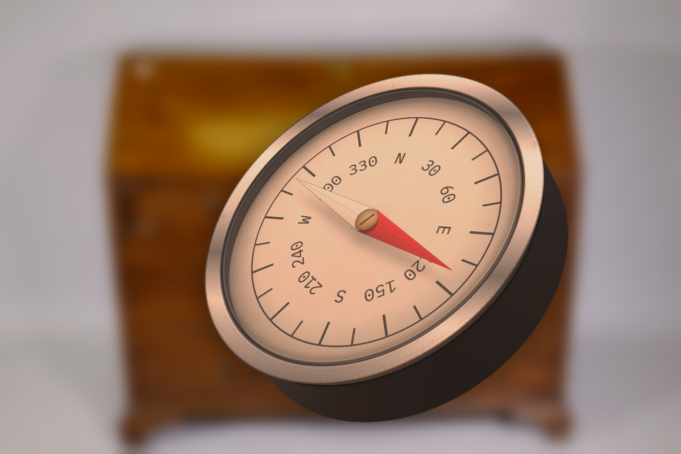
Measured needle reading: 112.5 °
